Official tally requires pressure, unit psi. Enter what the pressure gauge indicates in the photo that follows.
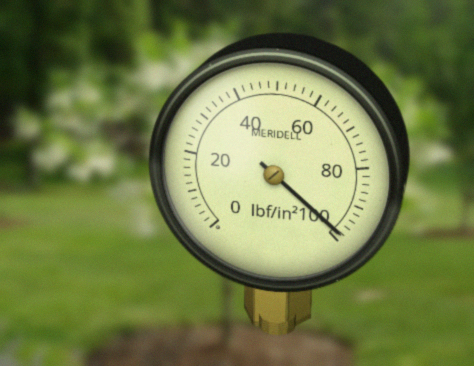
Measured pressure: 98 psi
